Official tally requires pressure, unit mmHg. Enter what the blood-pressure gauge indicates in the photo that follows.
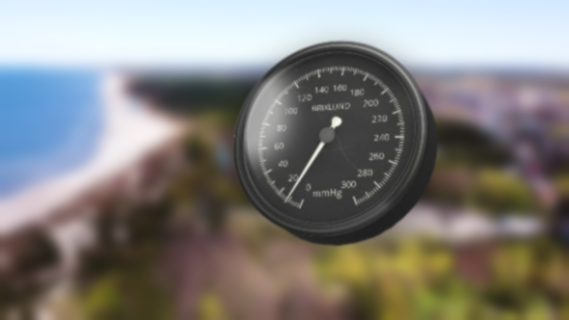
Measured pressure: 10 mmHg
